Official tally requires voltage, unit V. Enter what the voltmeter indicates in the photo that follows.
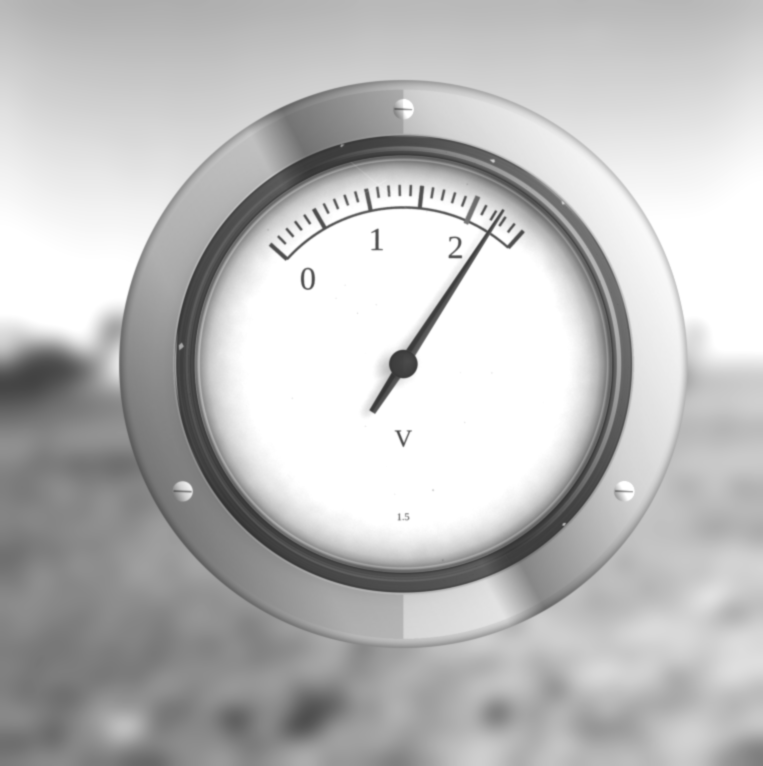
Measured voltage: 2.25 V
